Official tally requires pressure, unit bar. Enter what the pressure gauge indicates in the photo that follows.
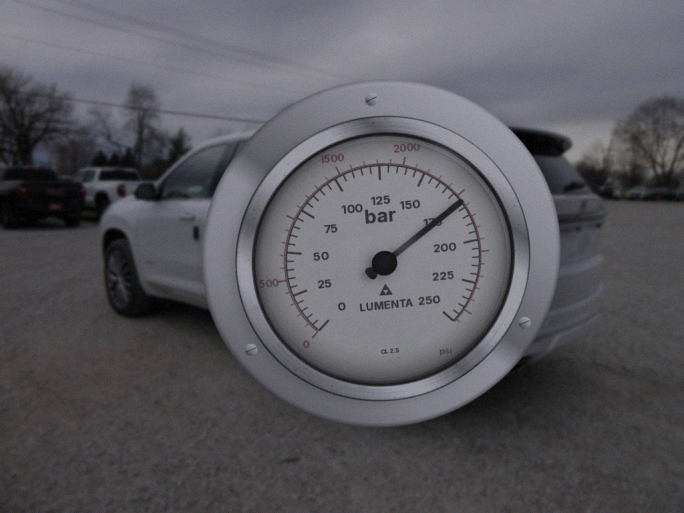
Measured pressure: 175 bar
